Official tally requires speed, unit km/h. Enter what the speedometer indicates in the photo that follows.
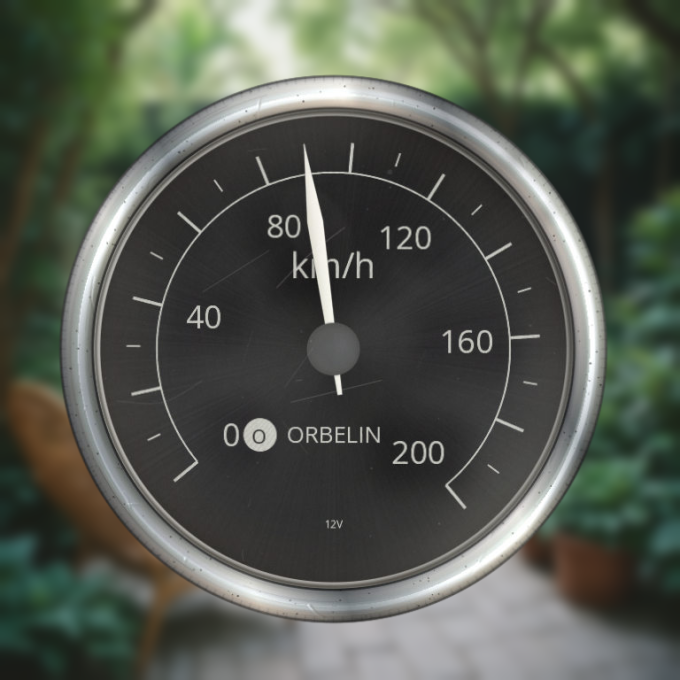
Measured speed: 90 km/h
